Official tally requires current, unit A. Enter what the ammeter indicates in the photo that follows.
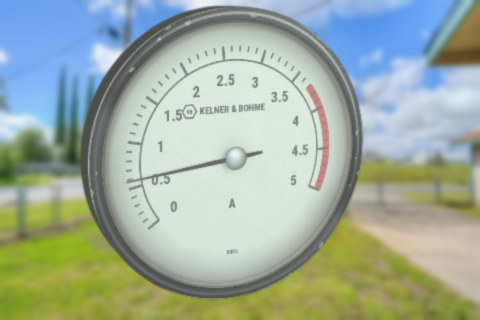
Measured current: 0.6 A
